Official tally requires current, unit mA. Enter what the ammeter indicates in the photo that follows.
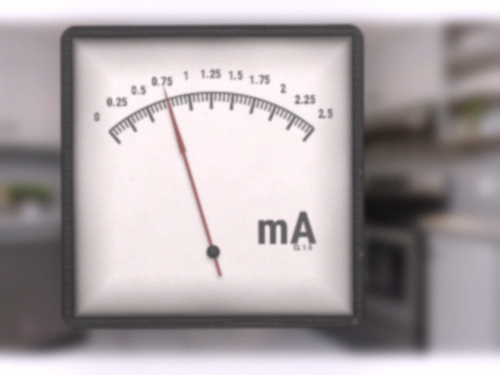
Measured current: 0.75 mA
